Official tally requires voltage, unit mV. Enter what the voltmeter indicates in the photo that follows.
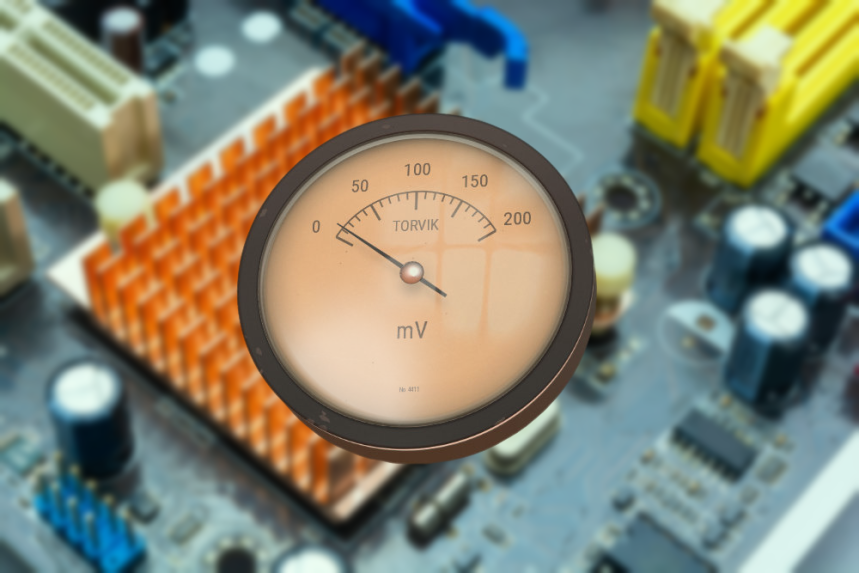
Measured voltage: 10 mV
